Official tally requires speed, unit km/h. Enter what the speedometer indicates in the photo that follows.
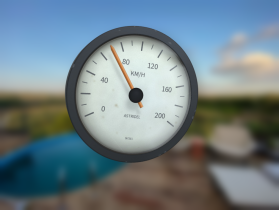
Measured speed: 70 km/h
